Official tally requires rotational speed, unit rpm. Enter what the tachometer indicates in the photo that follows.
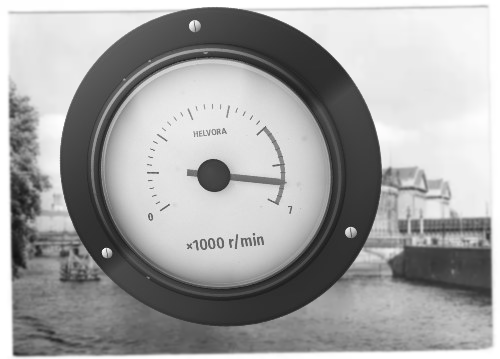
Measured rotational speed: 6400 rpm
